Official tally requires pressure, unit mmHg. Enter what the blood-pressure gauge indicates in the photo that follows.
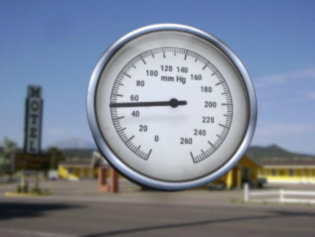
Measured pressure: 50 mmHg
